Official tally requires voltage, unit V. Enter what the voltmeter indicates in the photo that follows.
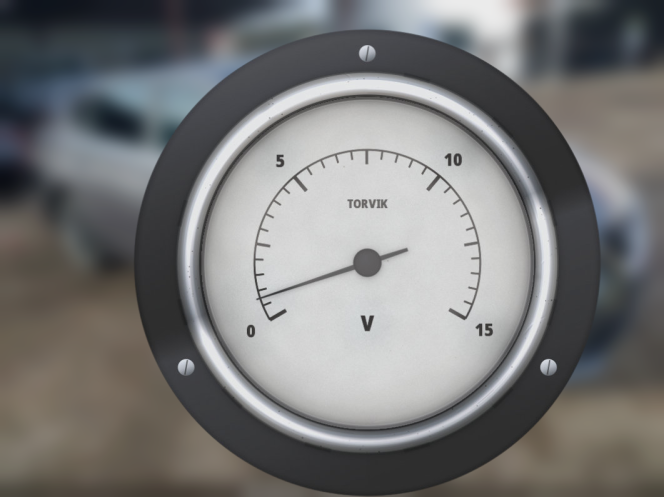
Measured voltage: 0.75 V
